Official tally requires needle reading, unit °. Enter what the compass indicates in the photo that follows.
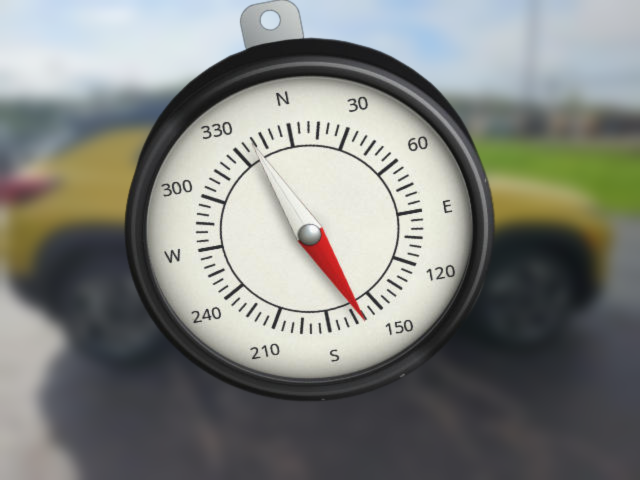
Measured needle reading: 160 °
